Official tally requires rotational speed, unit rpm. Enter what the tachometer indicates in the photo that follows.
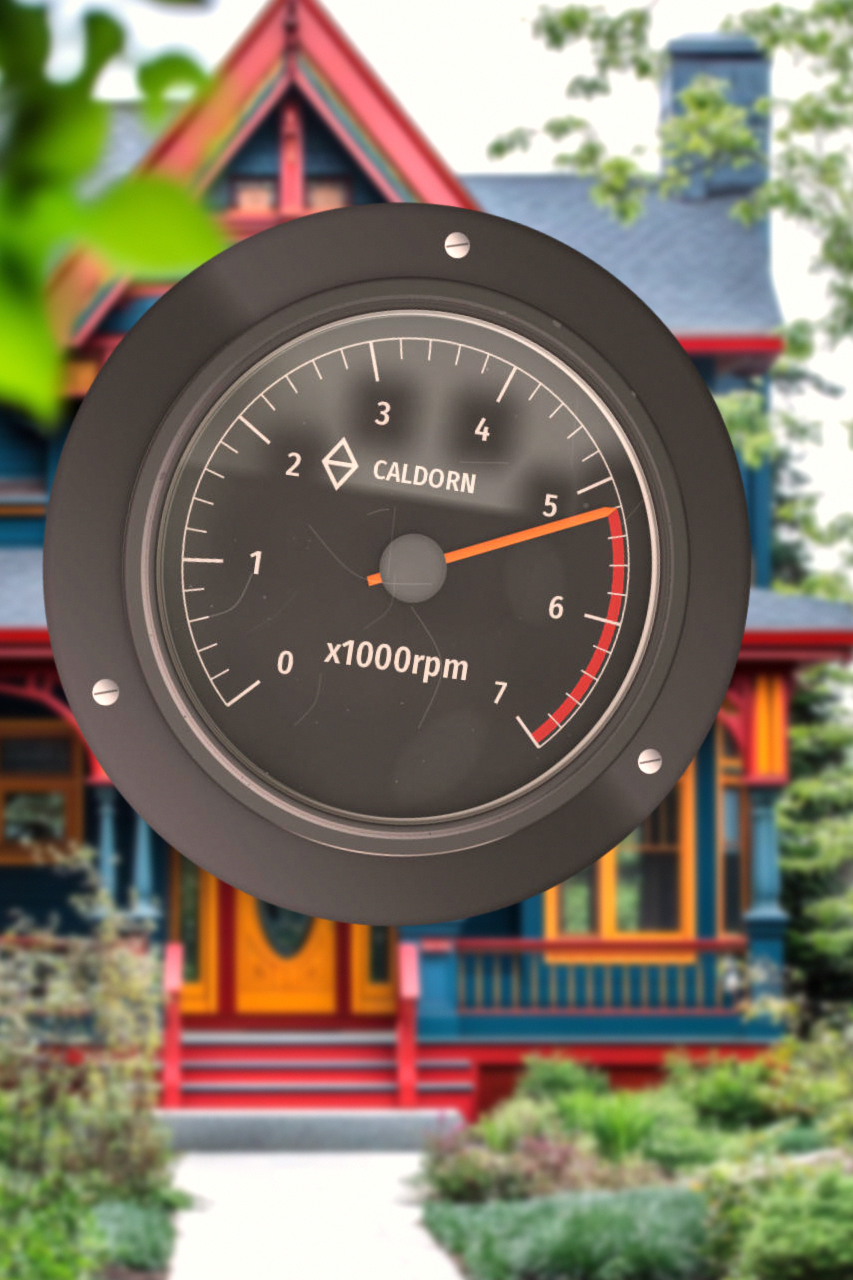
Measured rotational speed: 5200 rpm
